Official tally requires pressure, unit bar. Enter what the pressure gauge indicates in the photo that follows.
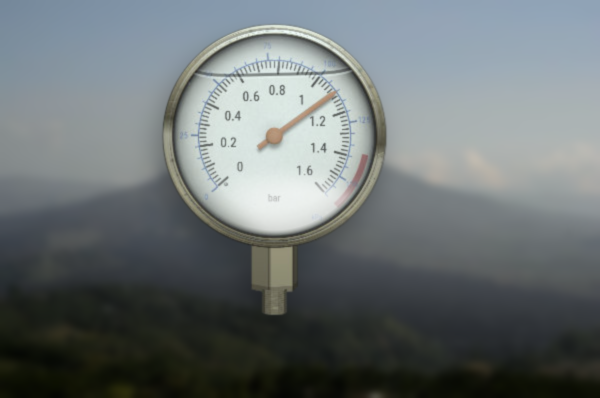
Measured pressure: 1.1 bar
